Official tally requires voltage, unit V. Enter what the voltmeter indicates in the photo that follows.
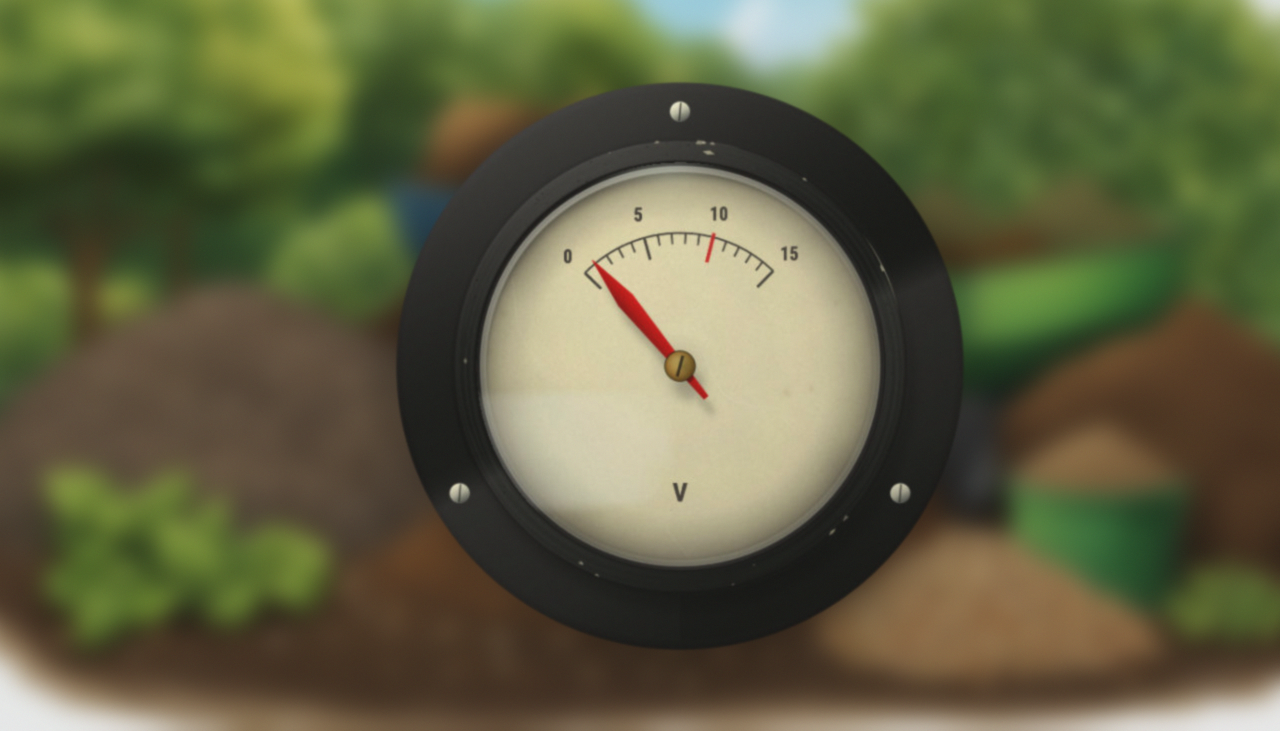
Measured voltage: 1 V
